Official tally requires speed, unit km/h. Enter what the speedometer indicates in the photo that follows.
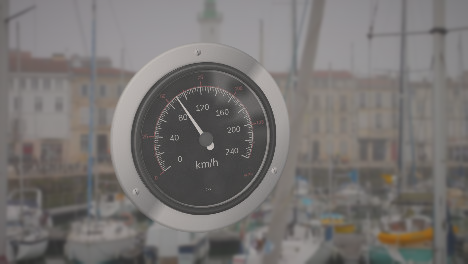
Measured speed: 90 km/h
